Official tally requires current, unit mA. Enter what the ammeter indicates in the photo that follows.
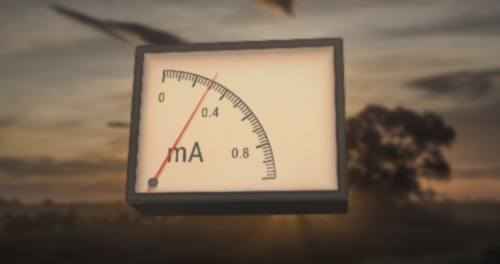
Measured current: 0.3 mA
